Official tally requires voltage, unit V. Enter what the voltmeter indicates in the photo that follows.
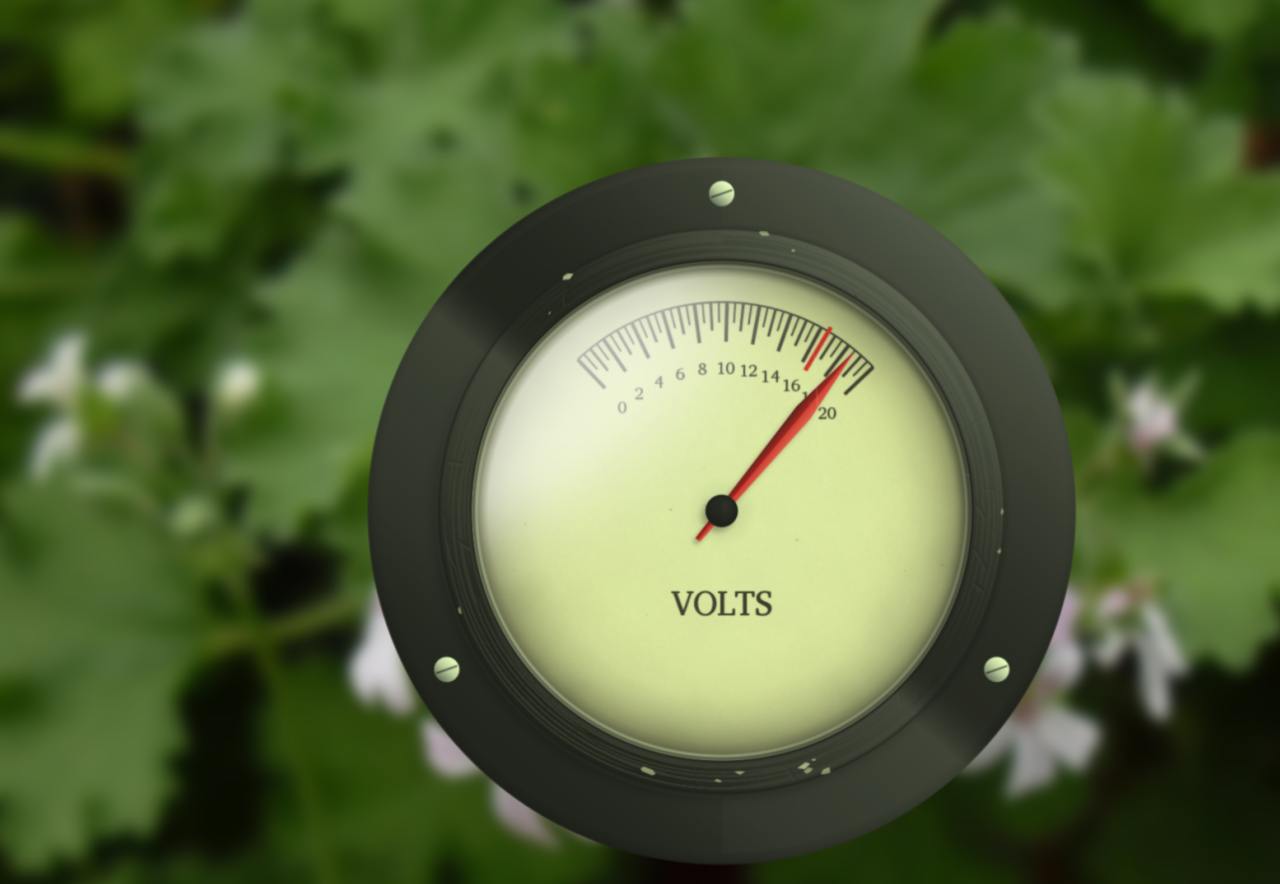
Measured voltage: 18.5 V
